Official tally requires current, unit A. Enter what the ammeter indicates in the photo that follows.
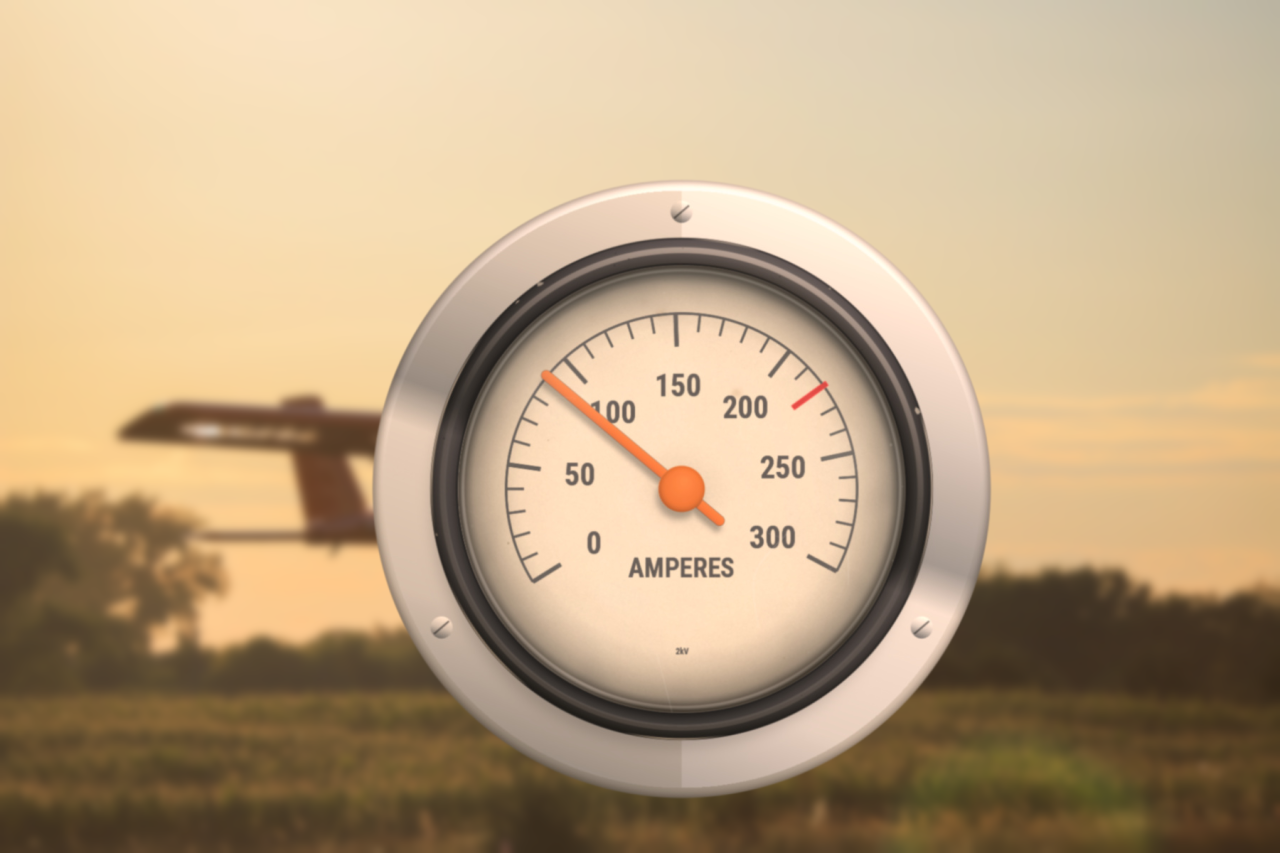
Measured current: 90 A
